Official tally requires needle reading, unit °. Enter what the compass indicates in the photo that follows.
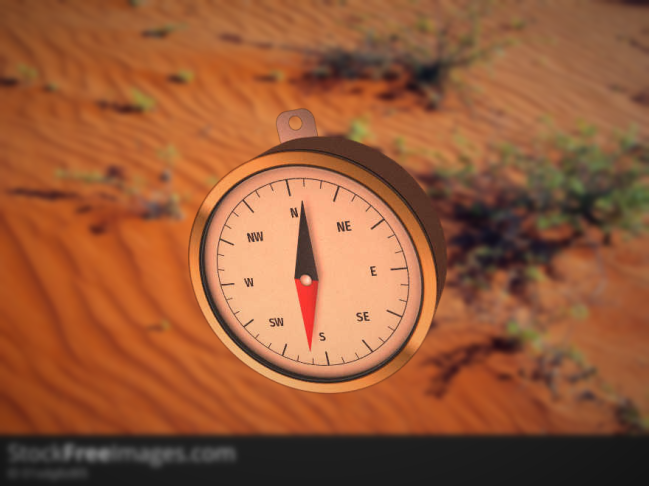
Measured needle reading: 190 °
